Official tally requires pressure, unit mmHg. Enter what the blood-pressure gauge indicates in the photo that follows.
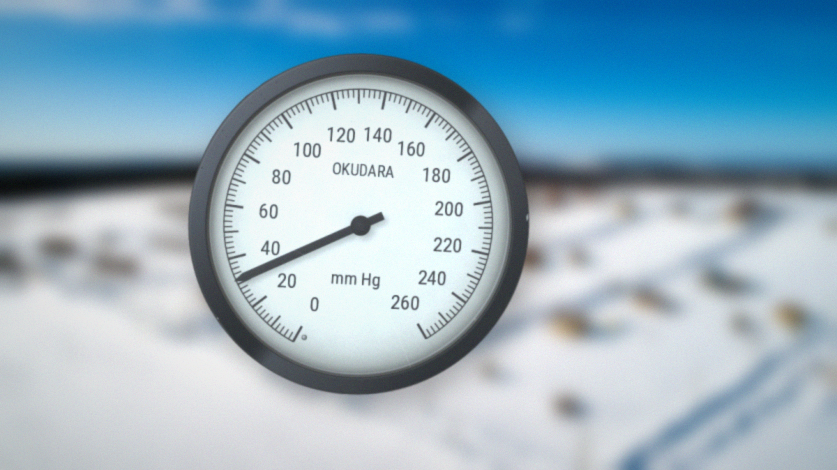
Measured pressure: 32 mmHg
